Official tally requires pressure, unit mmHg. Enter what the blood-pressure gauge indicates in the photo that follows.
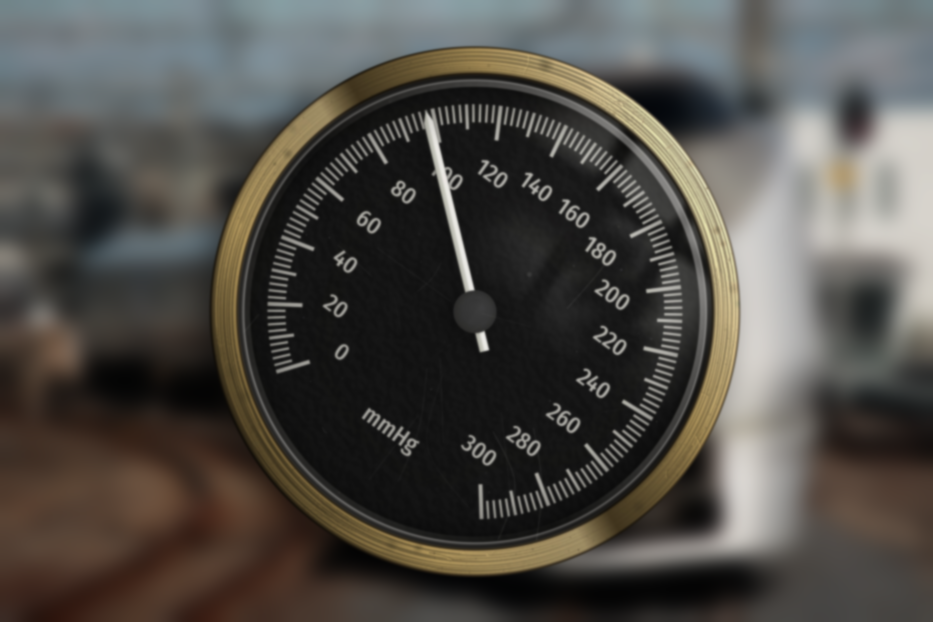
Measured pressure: 98 mmHg
